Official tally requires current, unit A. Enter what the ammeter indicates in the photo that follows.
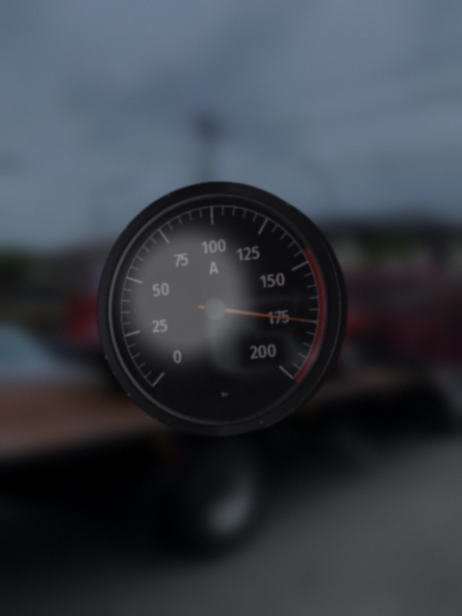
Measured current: 175 A
